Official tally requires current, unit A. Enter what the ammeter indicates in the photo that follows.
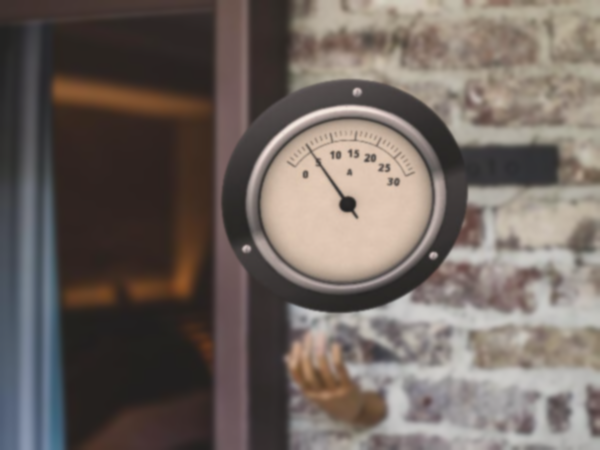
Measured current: 5 A
